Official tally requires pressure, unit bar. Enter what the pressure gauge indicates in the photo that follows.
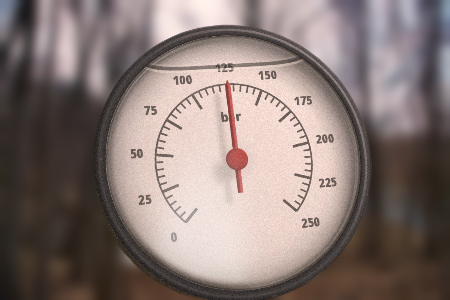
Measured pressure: 125 bar
